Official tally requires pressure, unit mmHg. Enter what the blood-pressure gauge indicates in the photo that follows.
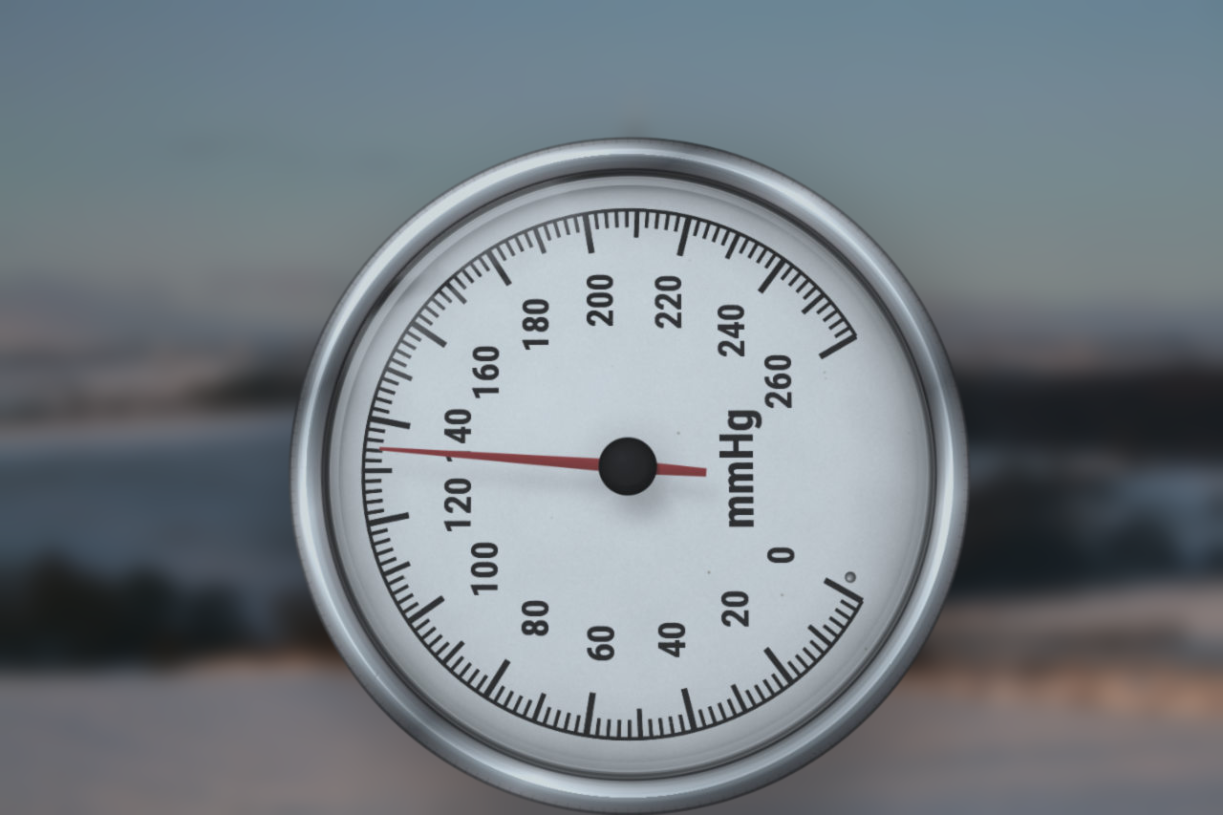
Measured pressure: 134 mmHg
